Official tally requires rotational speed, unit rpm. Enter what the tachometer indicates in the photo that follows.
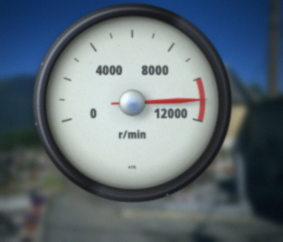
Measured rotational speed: 11000 rpm
